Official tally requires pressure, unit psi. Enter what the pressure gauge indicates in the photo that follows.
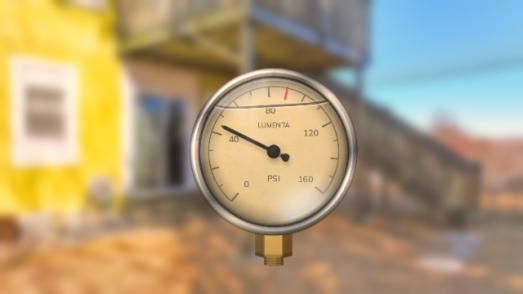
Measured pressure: 45 psi
